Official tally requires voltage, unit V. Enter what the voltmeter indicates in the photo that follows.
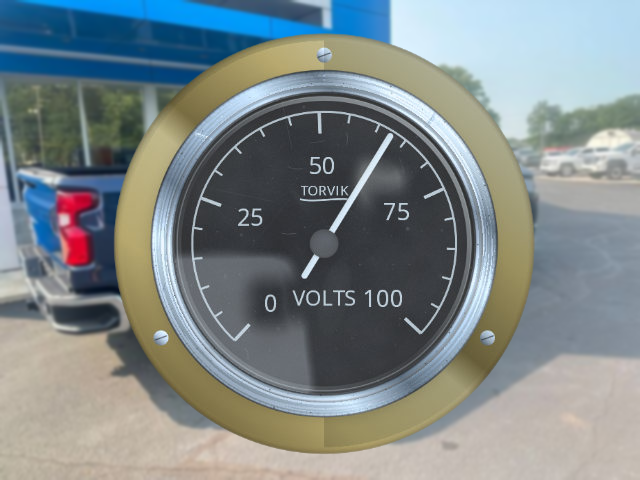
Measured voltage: 62.5 V
